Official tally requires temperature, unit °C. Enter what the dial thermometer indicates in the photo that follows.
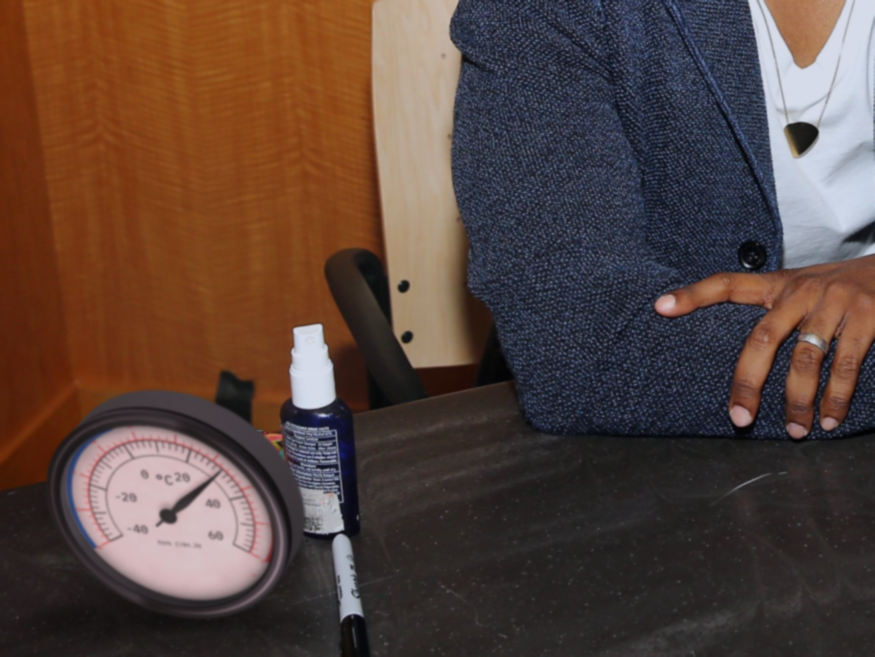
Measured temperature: 30 °C
